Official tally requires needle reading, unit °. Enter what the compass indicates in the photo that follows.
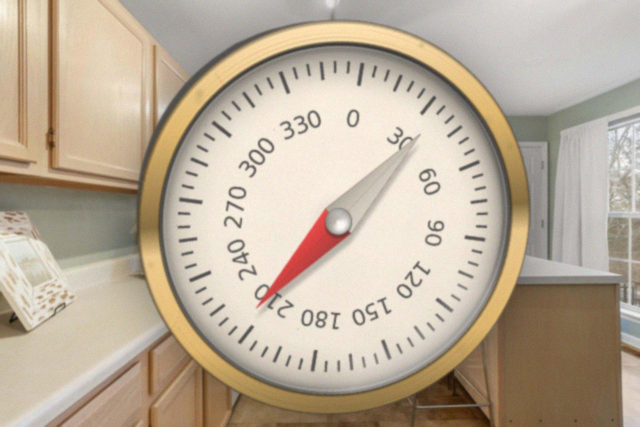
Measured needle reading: 215 °
